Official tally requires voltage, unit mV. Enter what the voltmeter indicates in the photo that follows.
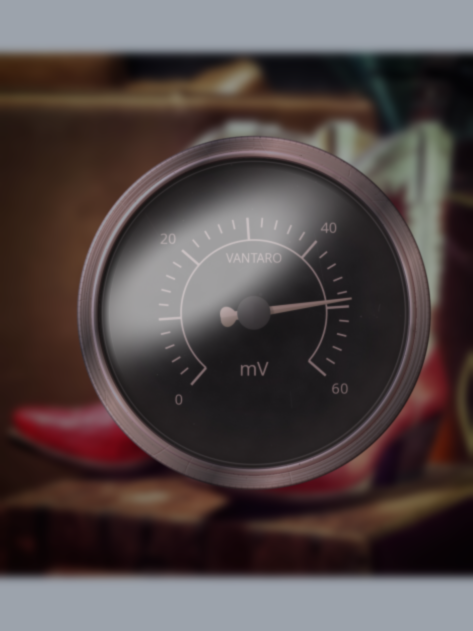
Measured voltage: 49 mV
